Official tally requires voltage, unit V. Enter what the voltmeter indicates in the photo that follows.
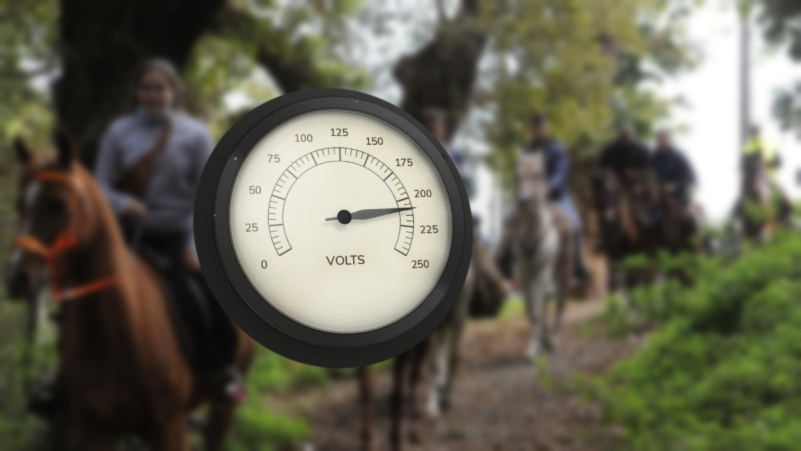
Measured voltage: 210 V
